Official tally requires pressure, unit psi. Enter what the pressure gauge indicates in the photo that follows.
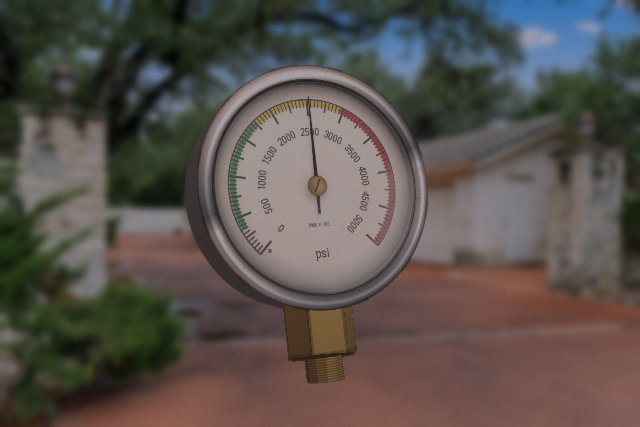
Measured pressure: 2500 psi
